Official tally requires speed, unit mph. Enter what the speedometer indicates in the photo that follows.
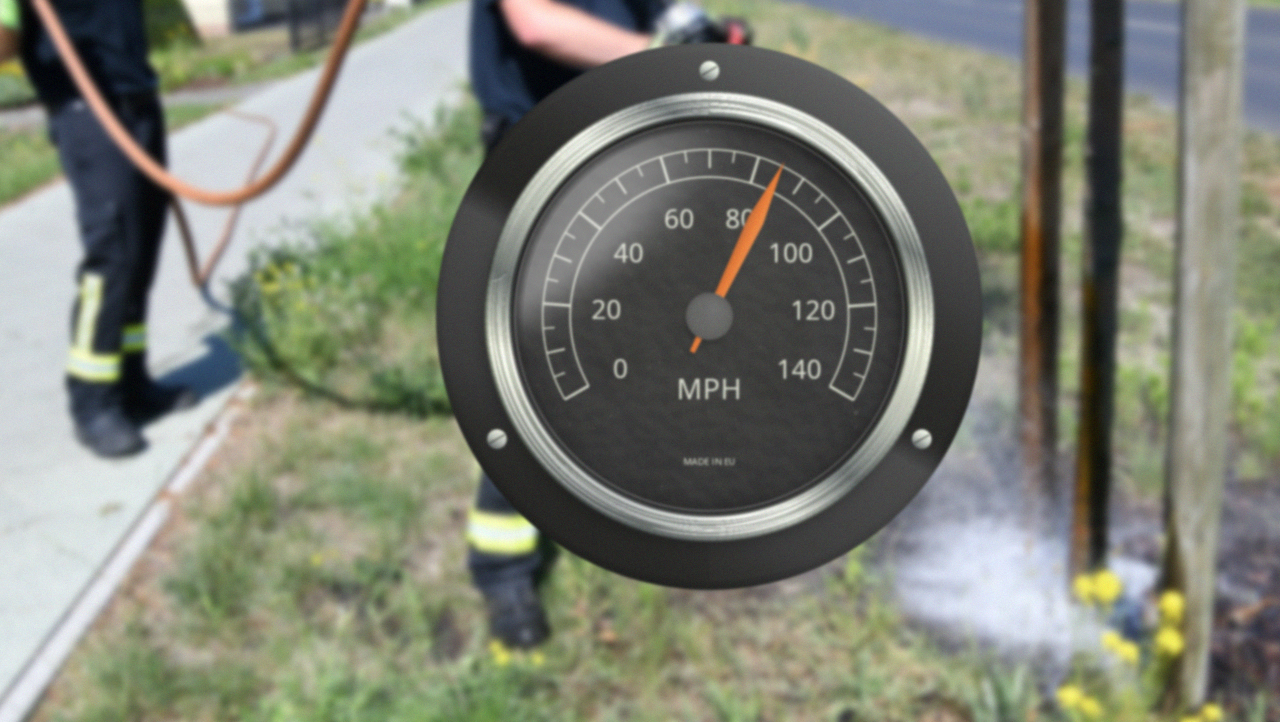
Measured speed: 85 mph
